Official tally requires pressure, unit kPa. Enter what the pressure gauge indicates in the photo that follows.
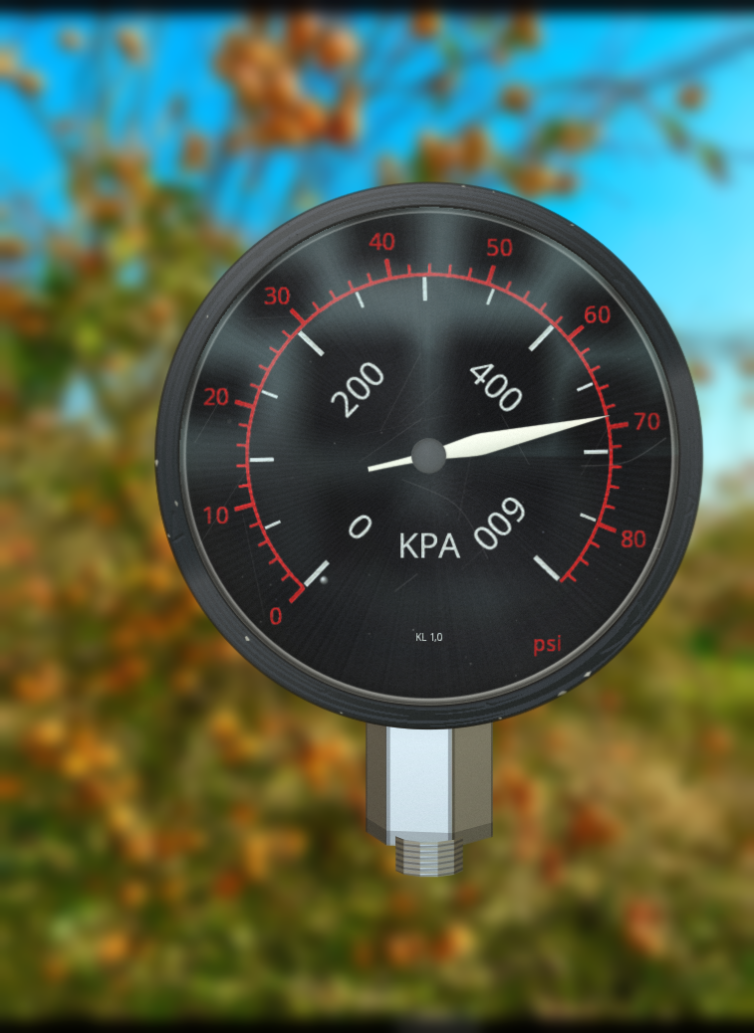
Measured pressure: 475 kPa
